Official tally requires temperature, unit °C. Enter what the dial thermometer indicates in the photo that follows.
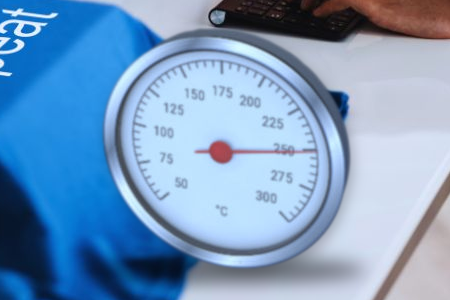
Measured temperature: 250 °C
